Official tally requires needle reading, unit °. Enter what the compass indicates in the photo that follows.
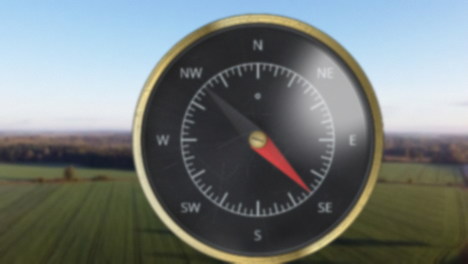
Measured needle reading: 135 °
